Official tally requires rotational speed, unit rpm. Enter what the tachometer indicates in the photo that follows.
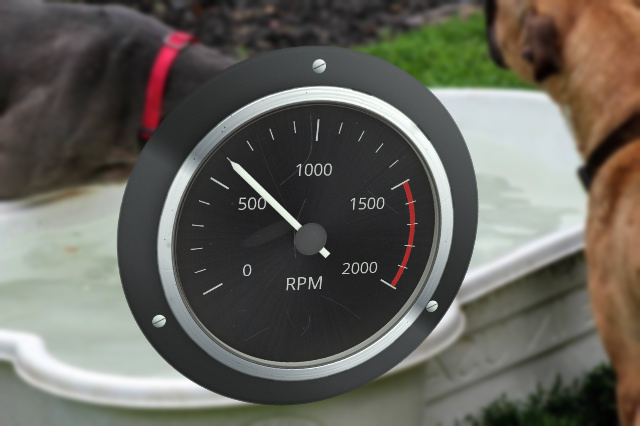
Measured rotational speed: 600 rpm
